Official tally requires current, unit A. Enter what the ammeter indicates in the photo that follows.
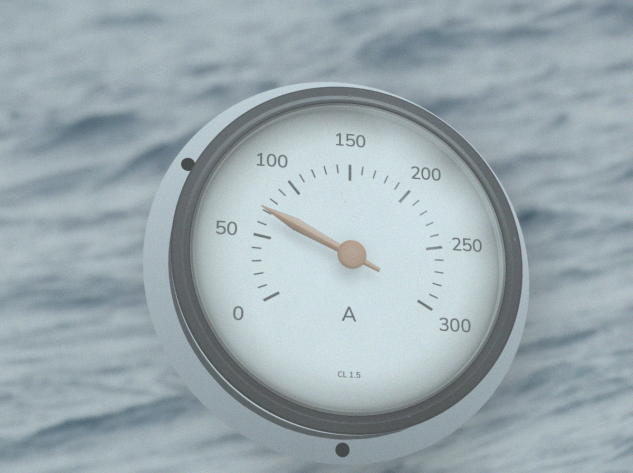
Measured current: 70 A
